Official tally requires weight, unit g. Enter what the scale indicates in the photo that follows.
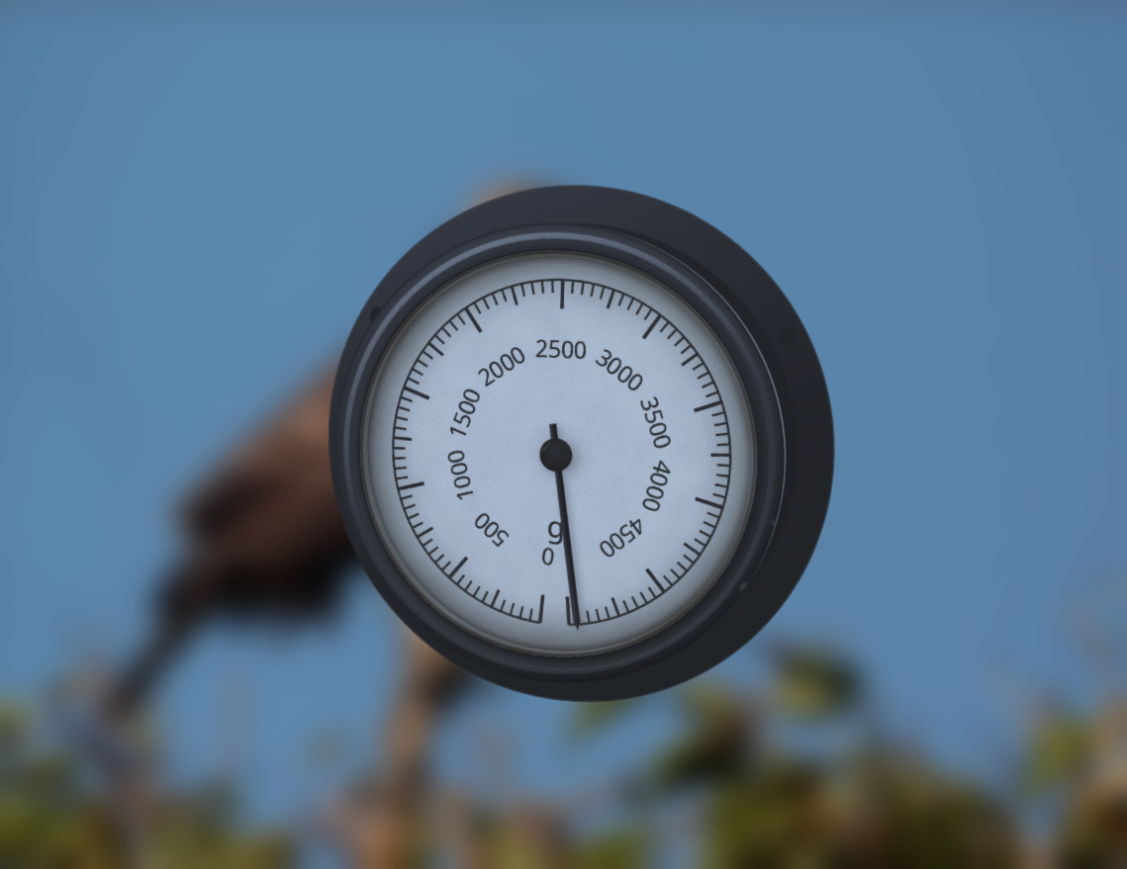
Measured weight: 4950 g
